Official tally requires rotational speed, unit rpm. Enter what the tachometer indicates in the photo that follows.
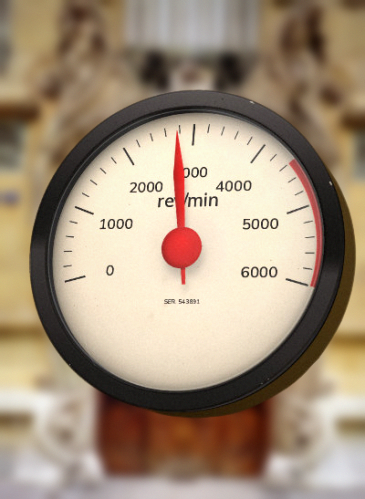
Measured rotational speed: 2800 rpm
